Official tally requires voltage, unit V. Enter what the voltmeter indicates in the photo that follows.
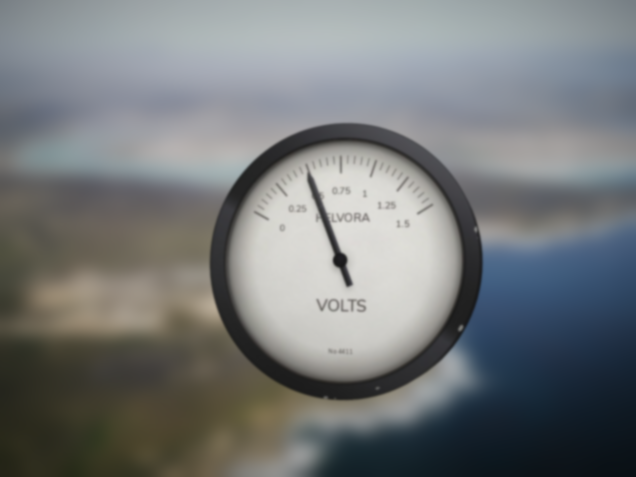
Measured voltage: 0.5 V
